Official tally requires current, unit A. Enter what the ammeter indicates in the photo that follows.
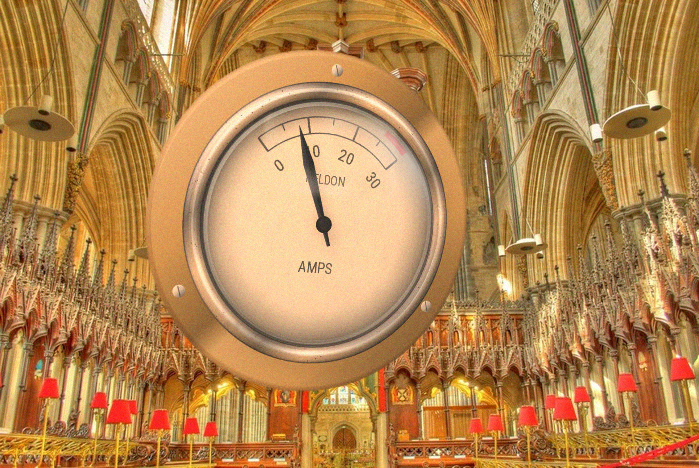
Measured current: 7.5 A
